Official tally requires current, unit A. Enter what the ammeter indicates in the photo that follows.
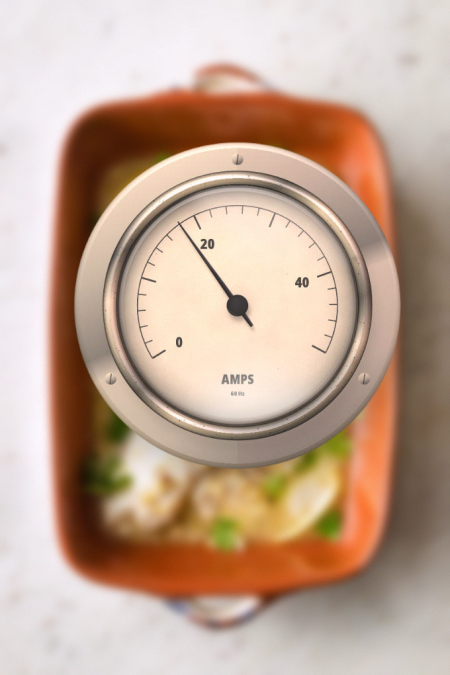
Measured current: 18 A
